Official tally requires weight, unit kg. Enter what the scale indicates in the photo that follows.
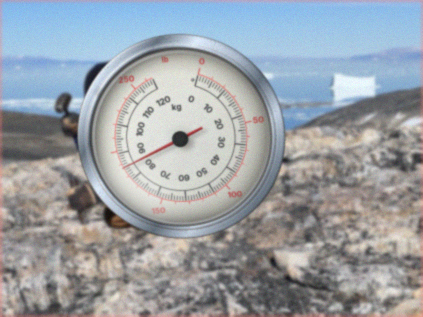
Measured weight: 85 kg
